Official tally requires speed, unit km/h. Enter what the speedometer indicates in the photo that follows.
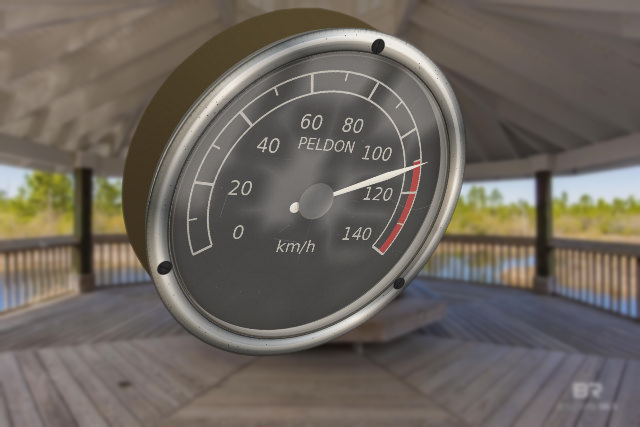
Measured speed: 110 km/h
